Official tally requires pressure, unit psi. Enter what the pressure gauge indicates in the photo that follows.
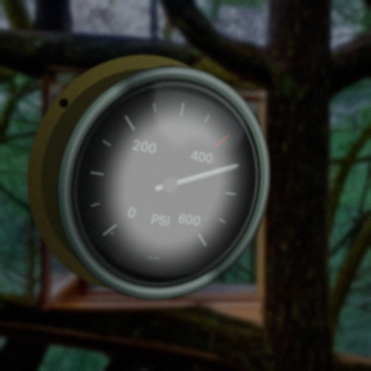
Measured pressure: 450 psi
